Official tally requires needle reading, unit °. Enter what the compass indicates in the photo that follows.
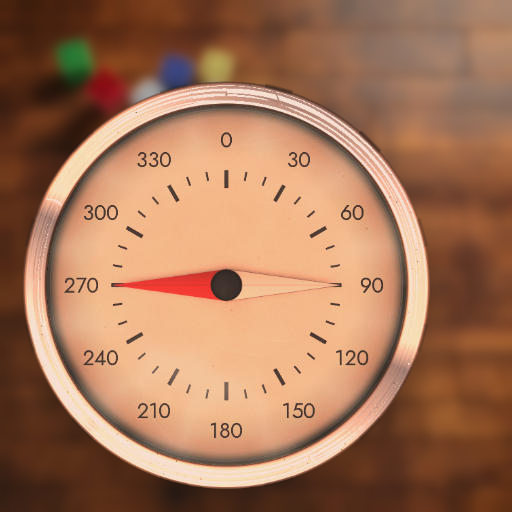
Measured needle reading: 270 °
